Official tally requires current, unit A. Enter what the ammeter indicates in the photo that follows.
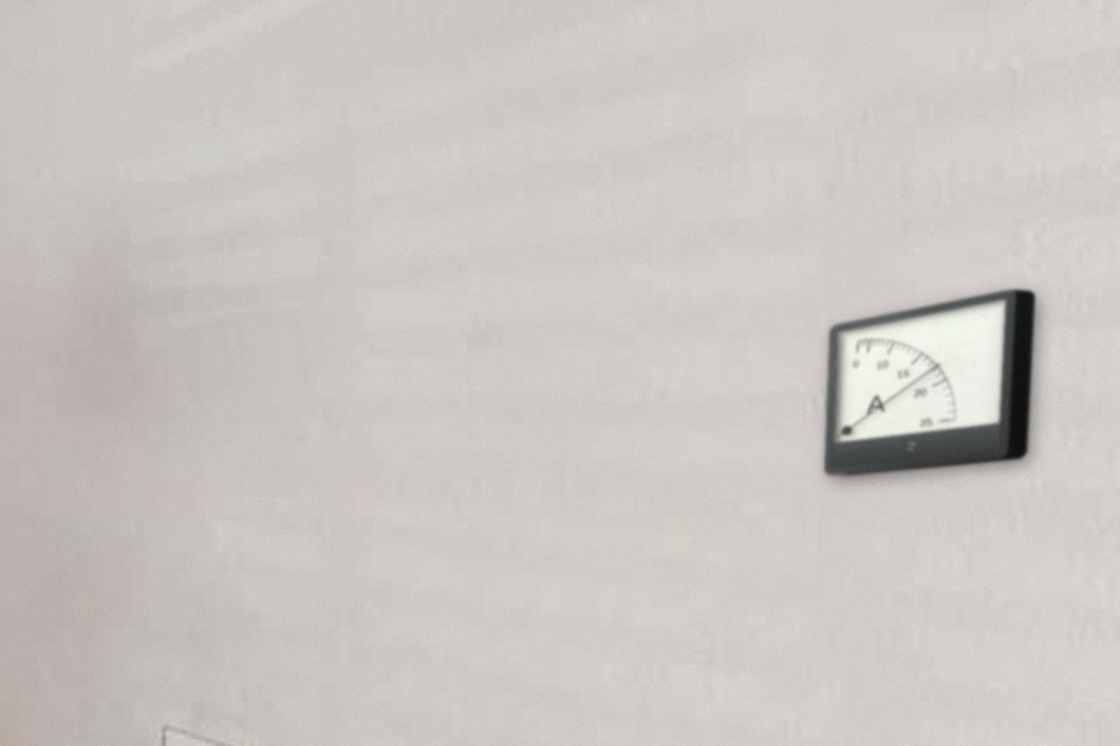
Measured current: 18 A
